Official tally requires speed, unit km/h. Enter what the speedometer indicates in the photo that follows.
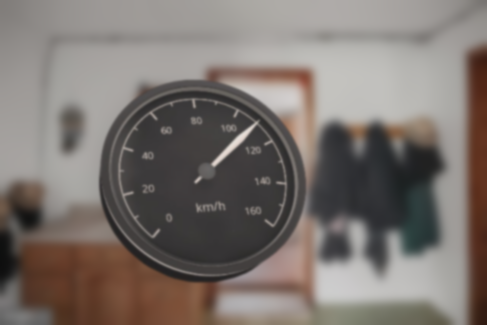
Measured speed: 110 km/h
